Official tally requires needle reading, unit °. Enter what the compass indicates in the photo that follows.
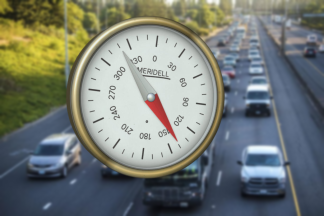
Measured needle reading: 140 °
